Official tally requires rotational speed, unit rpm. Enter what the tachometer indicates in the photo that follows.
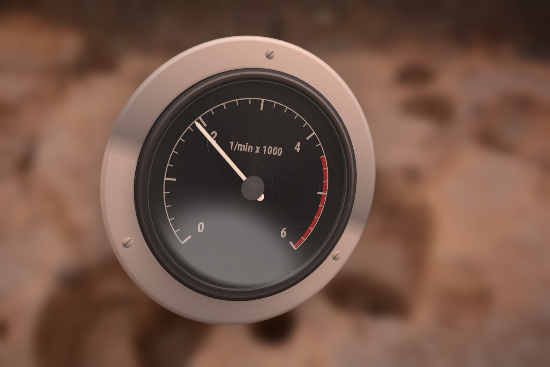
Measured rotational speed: 1900 rpm
